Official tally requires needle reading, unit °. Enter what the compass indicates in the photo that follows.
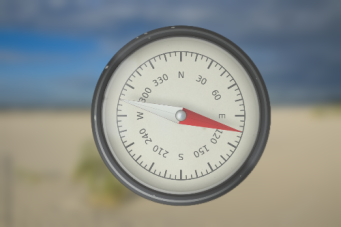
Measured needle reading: 105 °
